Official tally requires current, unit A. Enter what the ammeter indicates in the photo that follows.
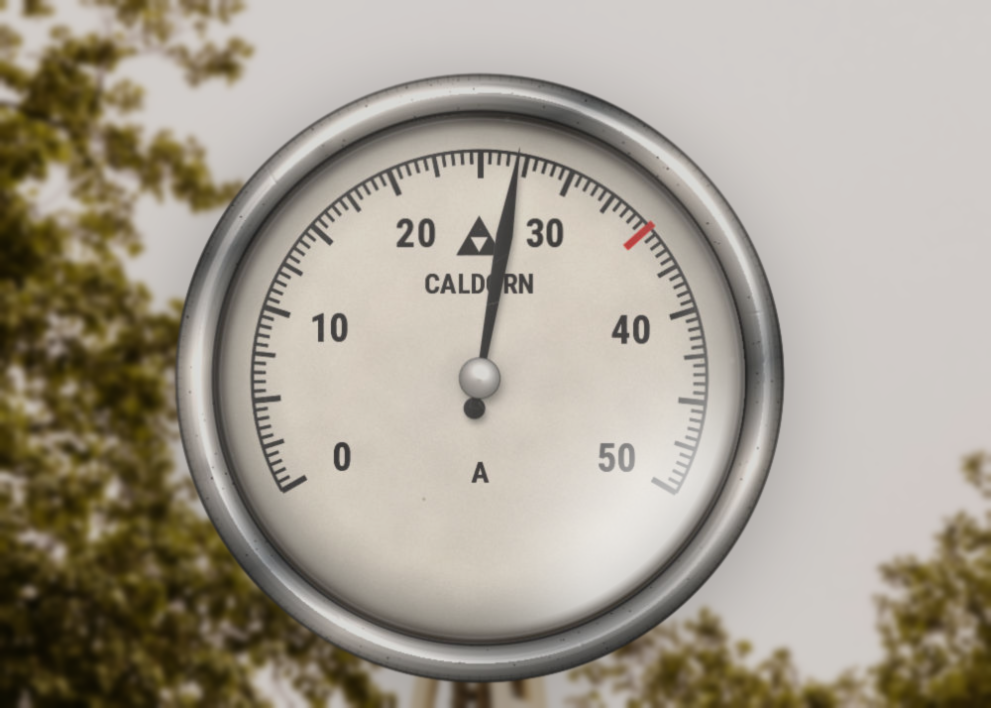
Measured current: 27 A
